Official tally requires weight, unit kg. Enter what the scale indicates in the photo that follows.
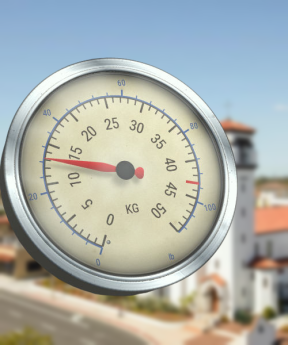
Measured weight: 13 kg
